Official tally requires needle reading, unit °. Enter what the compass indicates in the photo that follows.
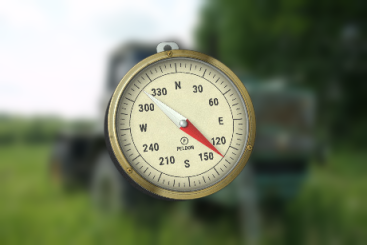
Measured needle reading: 135 °
